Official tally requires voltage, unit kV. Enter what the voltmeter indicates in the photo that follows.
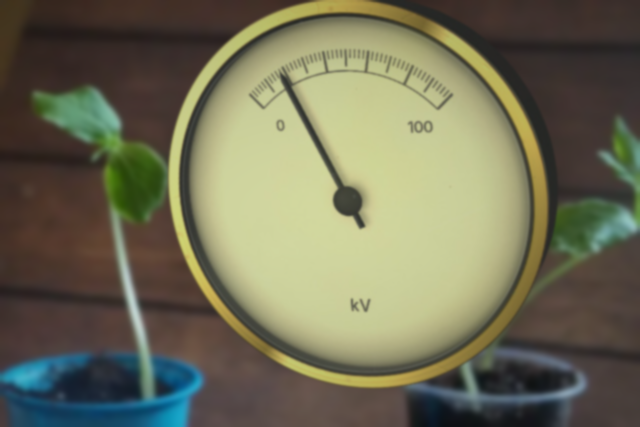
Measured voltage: 20 kV
